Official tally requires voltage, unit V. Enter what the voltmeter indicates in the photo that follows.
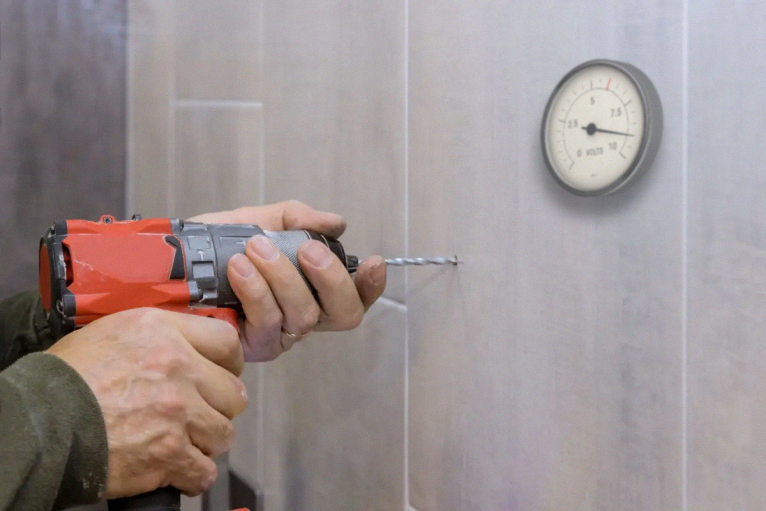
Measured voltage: 9 V
